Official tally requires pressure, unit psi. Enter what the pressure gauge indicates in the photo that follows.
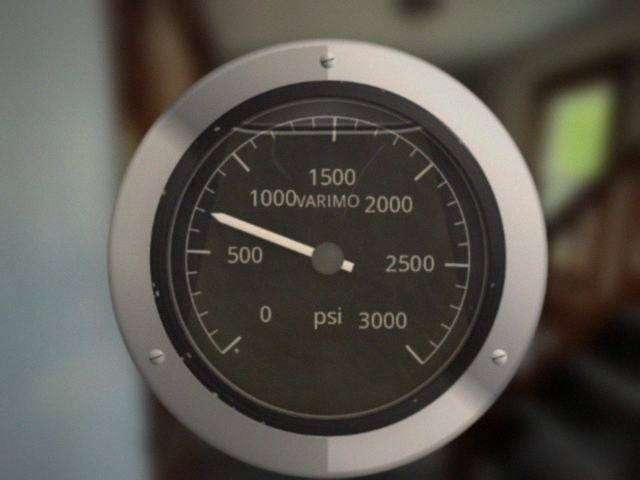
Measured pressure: 700 psi
